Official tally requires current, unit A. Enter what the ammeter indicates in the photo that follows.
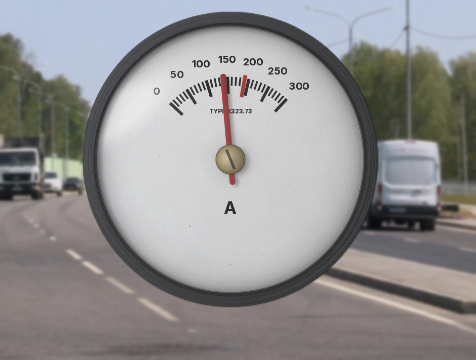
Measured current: 140 A
